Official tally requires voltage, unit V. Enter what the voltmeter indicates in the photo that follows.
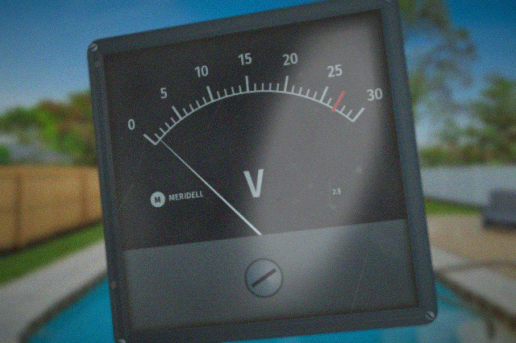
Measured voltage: 1 V
